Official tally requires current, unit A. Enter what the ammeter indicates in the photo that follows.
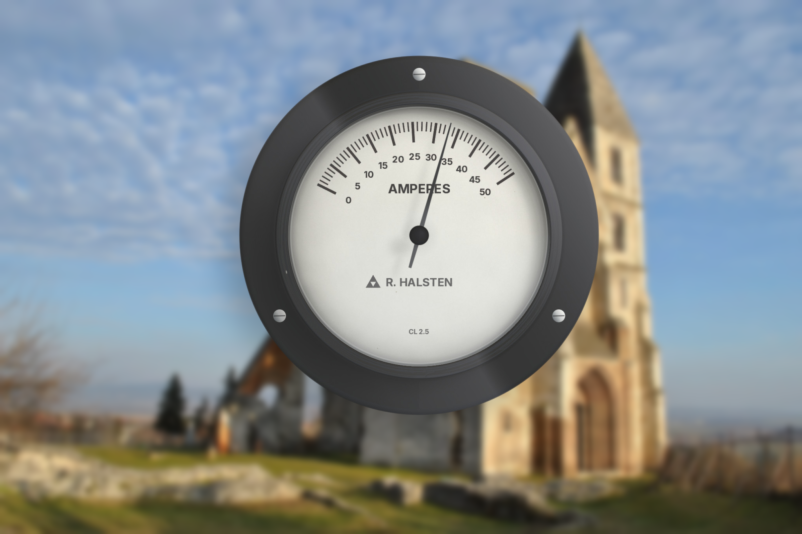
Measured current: 33 A
